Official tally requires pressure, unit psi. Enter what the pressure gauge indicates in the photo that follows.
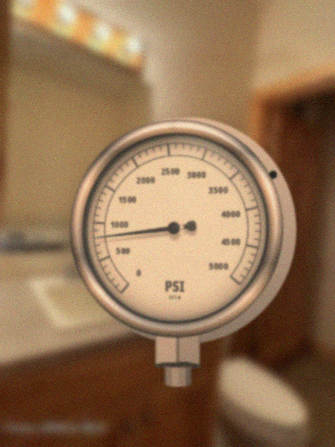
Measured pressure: 800 psi
